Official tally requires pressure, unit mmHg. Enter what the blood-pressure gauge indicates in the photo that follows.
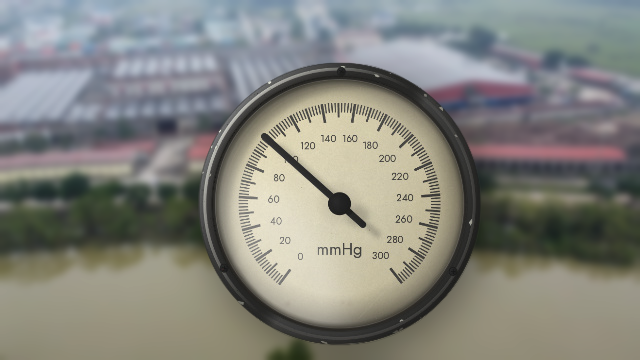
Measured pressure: 100 mmHg
